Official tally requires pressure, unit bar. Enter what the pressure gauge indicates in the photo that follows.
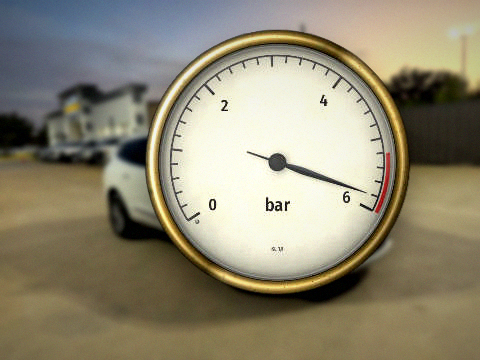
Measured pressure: 5.8 bar
